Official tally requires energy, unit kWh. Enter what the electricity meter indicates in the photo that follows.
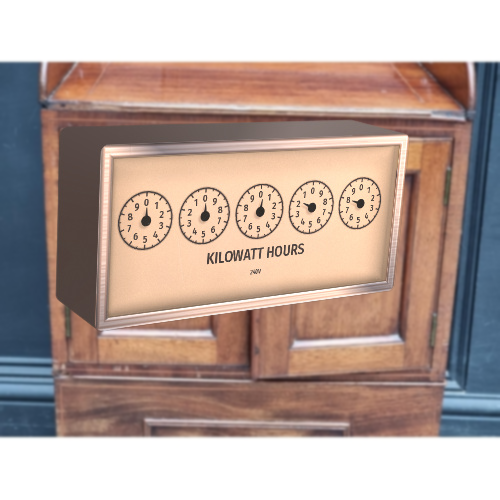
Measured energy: 18 kWh
